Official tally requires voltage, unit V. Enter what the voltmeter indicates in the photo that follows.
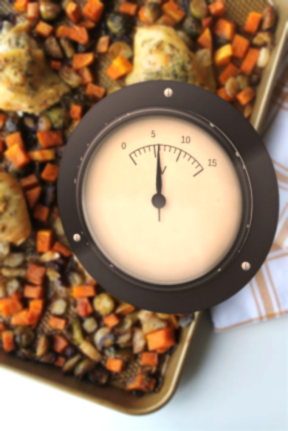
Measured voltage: 6 V
